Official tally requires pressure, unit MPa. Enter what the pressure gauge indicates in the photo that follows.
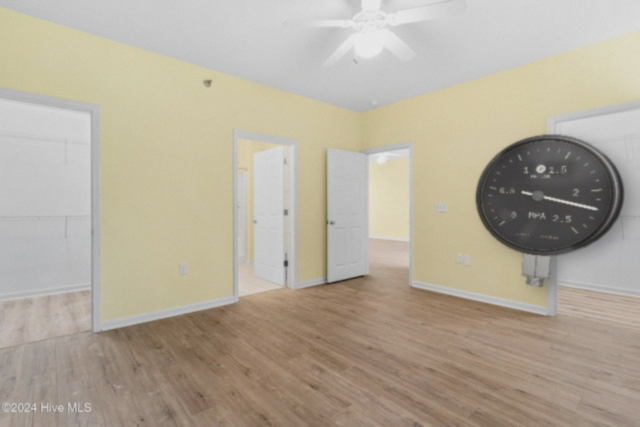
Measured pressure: 2.2 MPa
